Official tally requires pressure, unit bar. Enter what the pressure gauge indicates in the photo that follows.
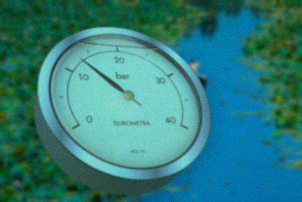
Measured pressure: 12.5 bar
